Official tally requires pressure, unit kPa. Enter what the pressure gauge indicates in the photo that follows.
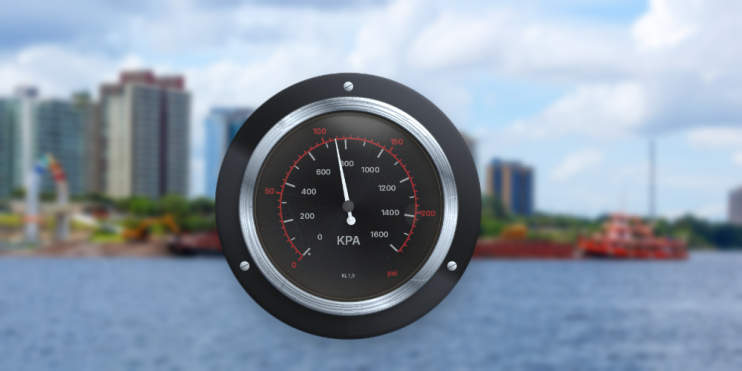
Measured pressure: 750 kPa
